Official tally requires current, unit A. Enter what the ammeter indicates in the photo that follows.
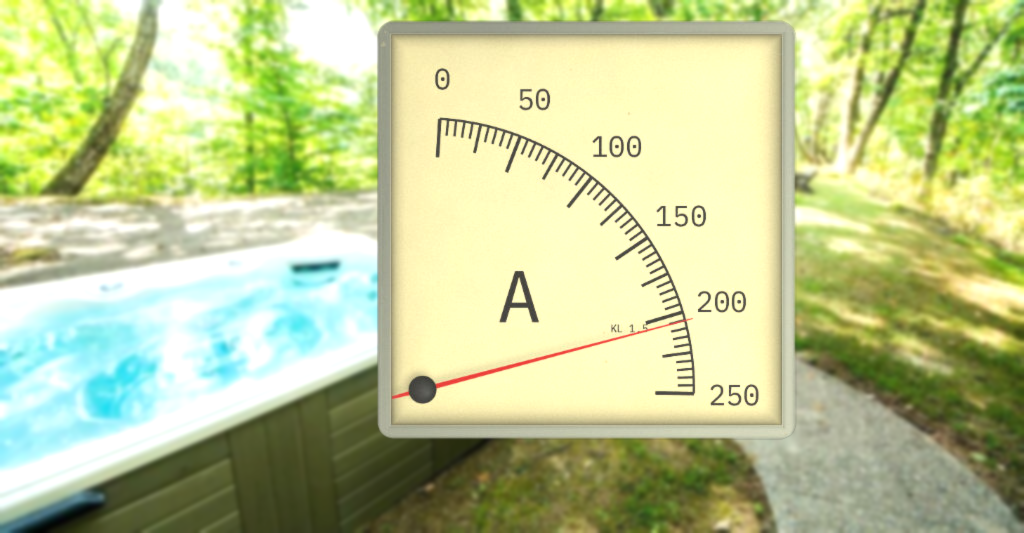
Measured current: 205 A
